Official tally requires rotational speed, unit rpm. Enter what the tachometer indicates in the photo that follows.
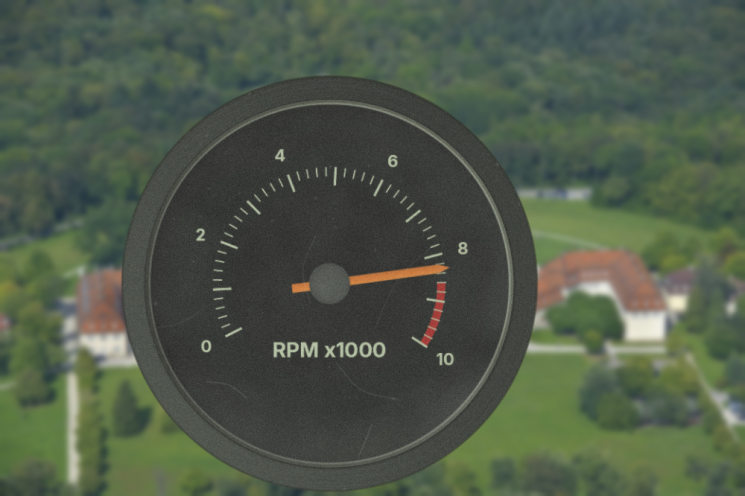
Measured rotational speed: 8300 rpm
